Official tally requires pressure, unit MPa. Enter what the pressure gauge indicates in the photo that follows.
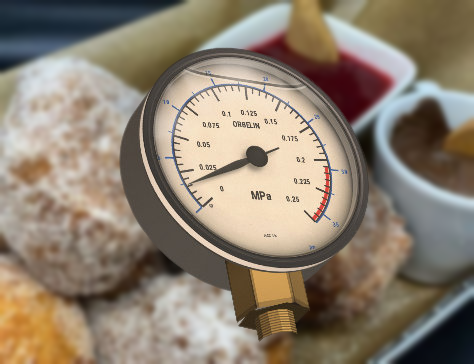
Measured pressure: 0.015 MPa
